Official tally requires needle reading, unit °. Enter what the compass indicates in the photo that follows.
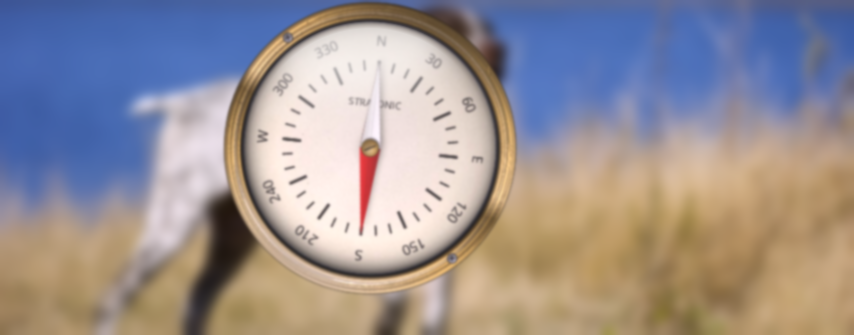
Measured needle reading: 180 °
